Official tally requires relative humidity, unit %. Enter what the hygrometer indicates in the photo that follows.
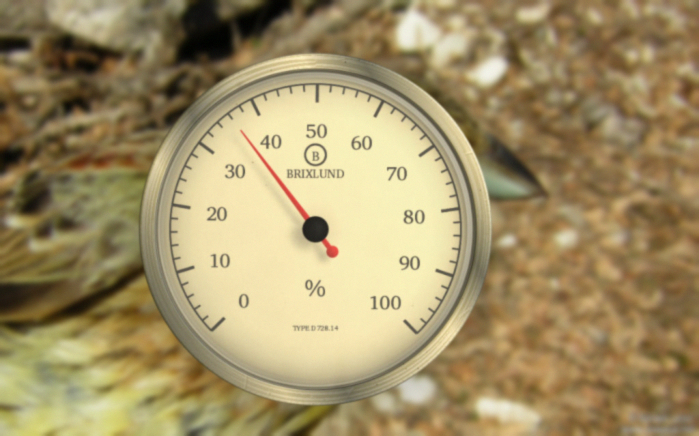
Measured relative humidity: 36 %
